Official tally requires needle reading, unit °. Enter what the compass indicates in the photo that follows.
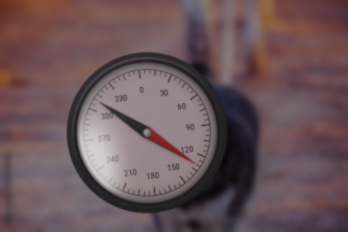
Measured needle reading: 130 °
